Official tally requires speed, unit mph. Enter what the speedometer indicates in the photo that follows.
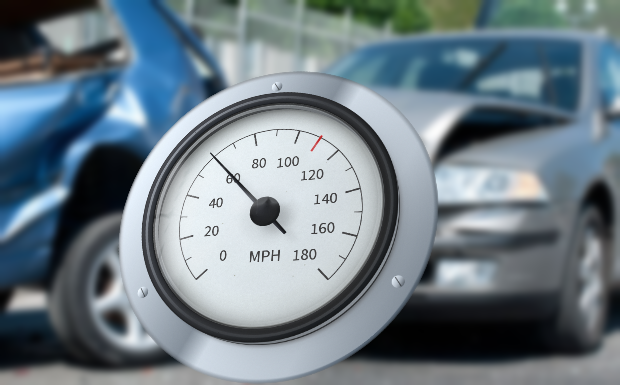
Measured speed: 60 mph
